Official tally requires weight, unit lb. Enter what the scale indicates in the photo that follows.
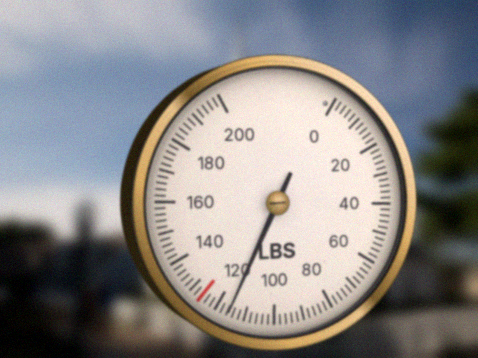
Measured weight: 116 lb
